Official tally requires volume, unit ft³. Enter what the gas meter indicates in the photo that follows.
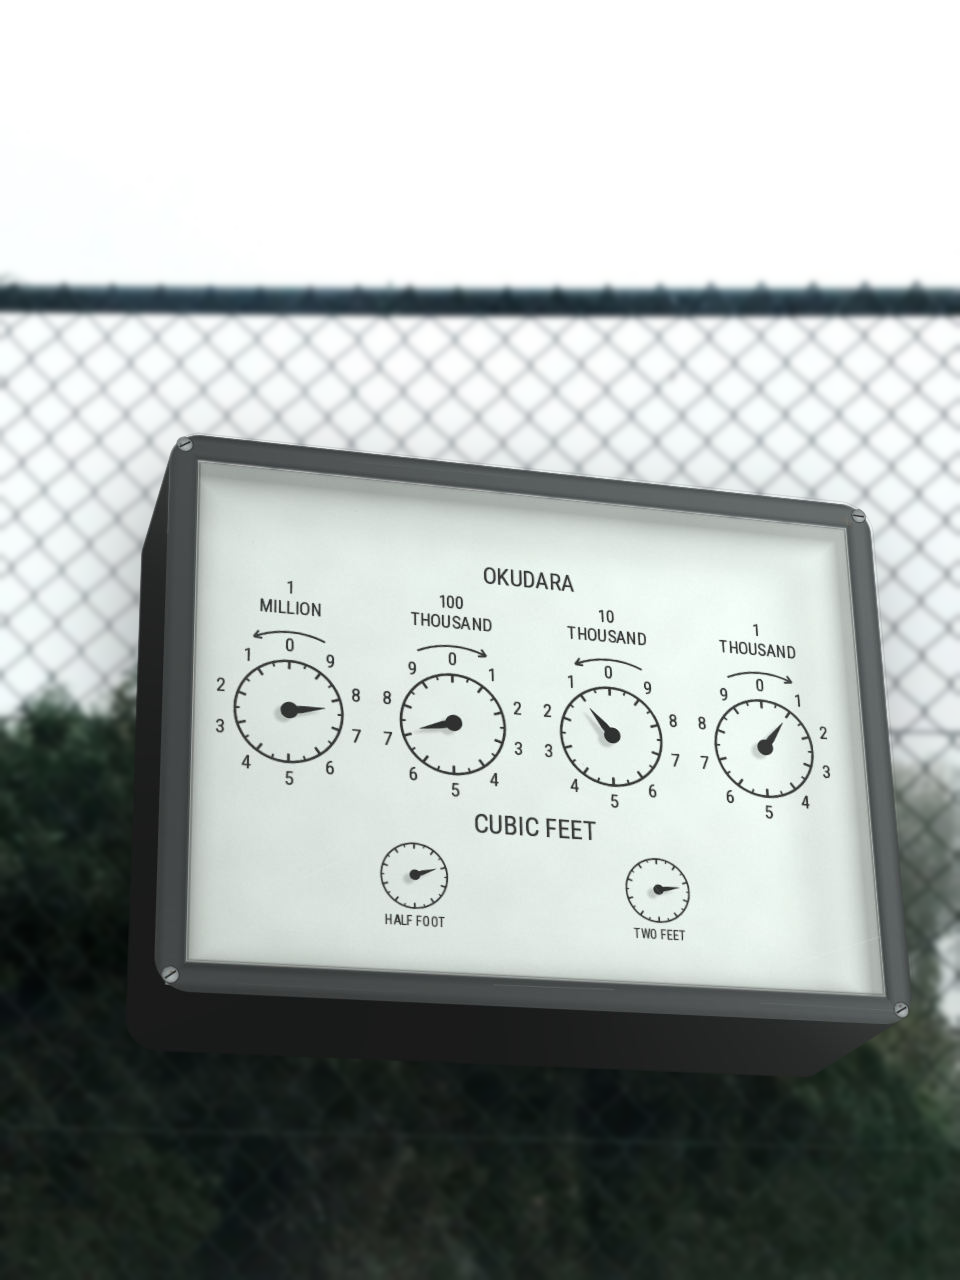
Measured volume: 771100 ft³
